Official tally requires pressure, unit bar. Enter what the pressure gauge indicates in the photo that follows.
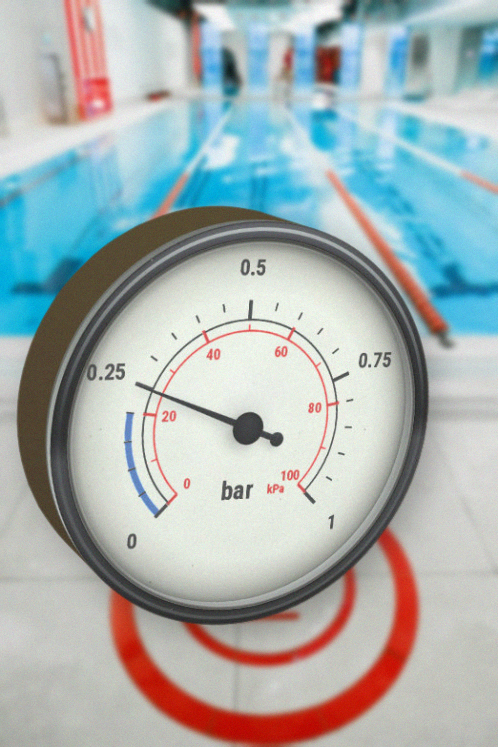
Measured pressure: 0.25 bar
